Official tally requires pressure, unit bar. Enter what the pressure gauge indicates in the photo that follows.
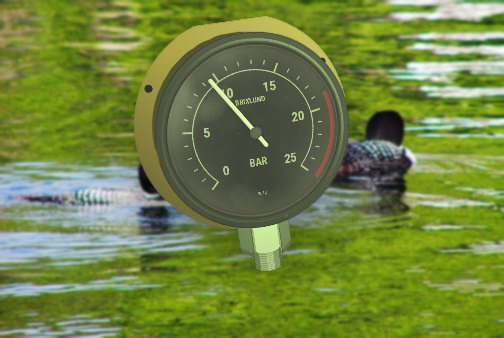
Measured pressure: 9.5 bar
